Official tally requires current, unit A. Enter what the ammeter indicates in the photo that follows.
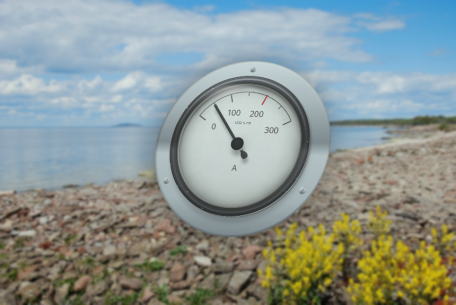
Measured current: 50 A
